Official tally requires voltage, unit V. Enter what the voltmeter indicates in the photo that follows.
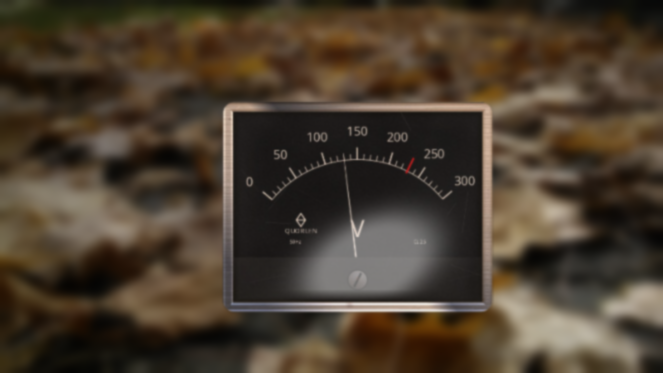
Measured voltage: 130 V
